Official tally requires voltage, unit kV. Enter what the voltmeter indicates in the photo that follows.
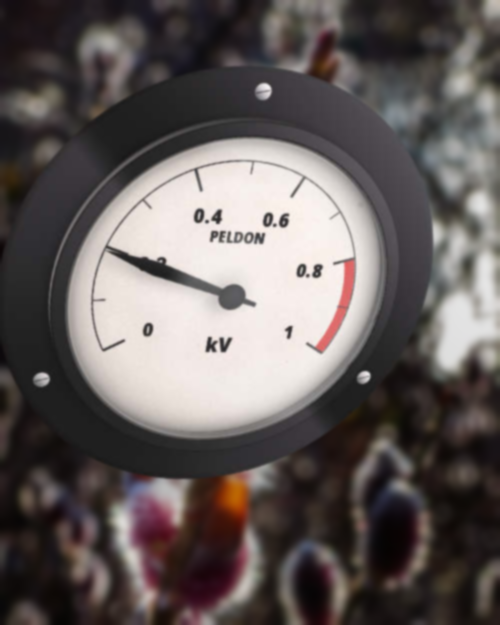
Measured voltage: 0.2 kV
